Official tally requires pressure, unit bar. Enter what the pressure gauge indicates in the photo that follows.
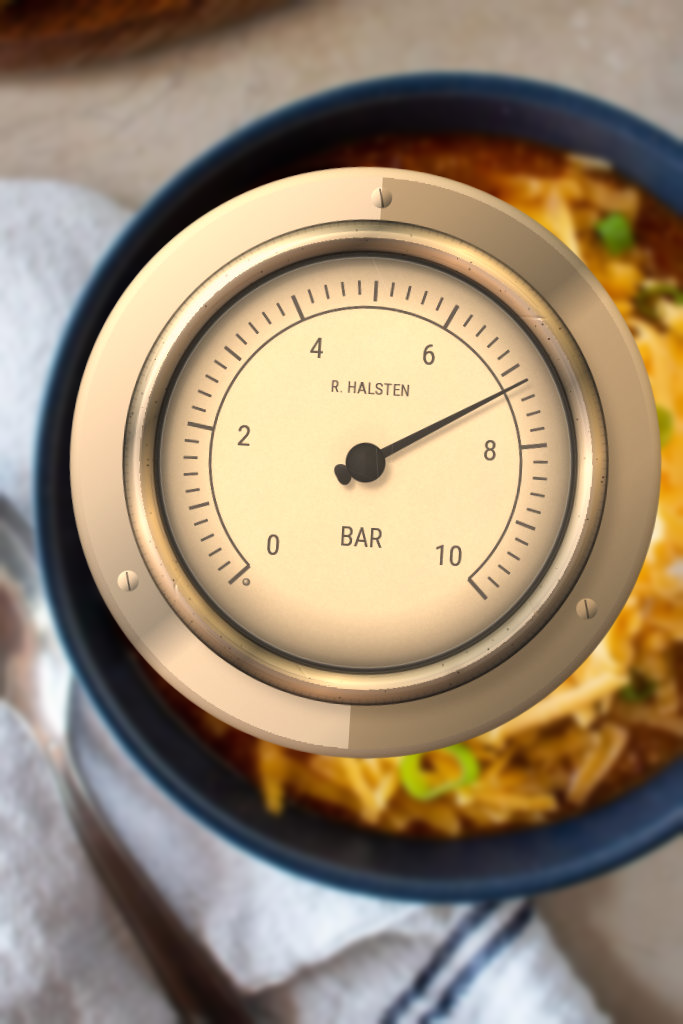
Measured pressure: 7.2 bar
